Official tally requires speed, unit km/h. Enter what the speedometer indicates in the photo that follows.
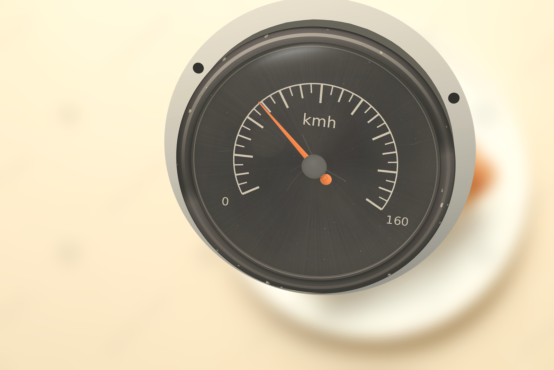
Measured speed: 50 km/h
